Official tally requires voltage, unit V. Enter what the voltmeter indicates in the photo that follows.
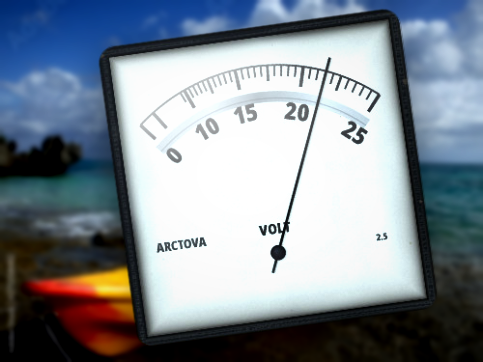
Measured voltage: 21.5 V
